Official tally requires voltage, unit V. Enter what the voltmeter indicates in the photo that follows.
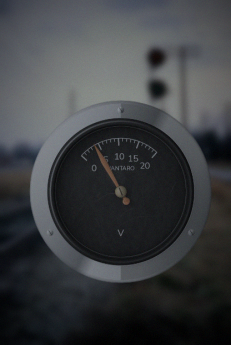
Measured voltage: 4 V
